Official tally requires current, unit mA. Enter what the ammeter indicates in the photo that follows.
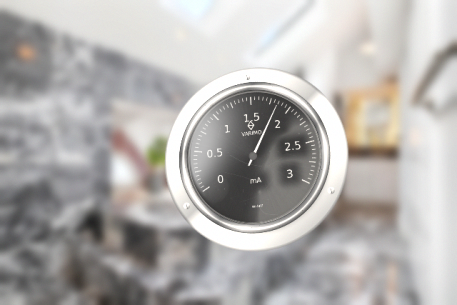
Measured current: 1.85 mA
